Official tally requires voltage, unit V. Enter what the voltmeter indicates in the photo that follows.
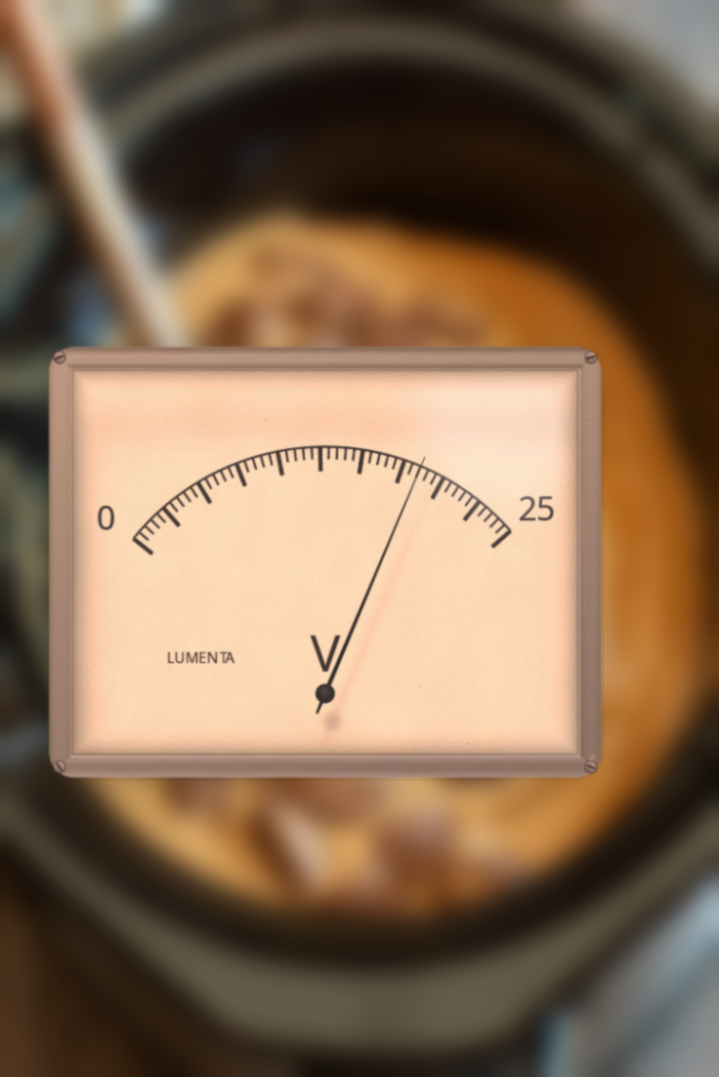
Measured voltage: 18.5 V
